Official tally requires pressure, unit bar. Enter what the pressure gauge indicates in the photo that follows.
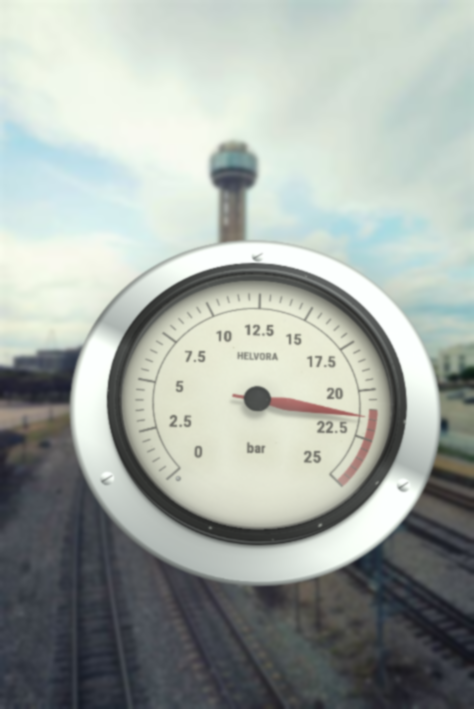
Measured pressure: 21.5 bar
